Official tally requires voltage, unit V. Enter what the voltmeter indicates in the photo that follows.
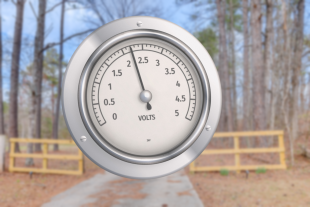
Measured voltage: 2.2 V
